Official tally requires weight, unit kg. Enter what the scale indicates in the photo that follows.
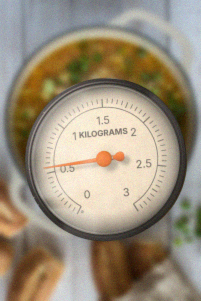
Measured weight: 0.55 kg
